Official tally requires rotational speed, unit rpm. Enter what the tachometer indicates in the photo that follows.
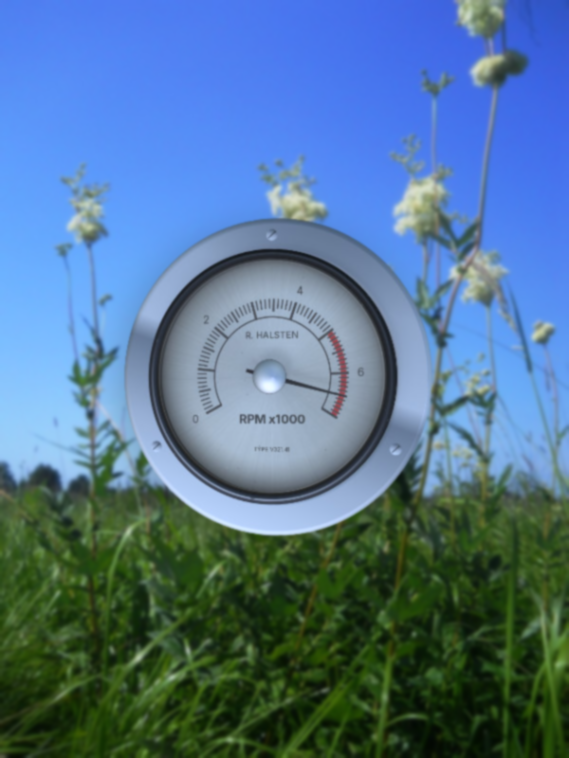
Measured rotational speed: 6500 rpm
